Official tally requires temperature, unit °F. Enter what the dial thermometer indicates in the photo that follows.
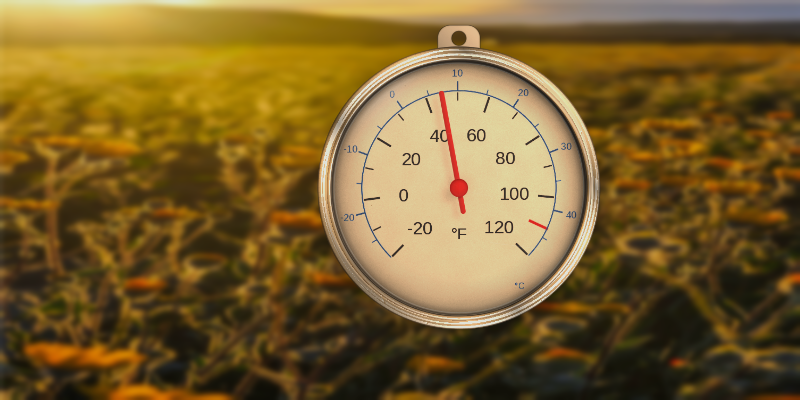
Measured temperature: 45 °F
